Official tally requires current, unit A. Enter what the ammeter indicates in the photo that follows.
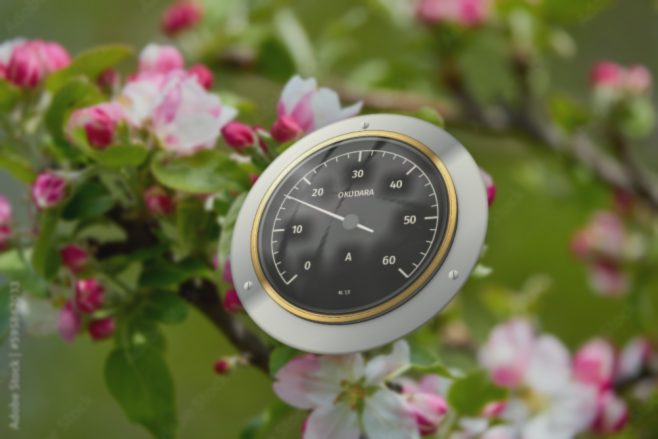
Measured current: 16 A
